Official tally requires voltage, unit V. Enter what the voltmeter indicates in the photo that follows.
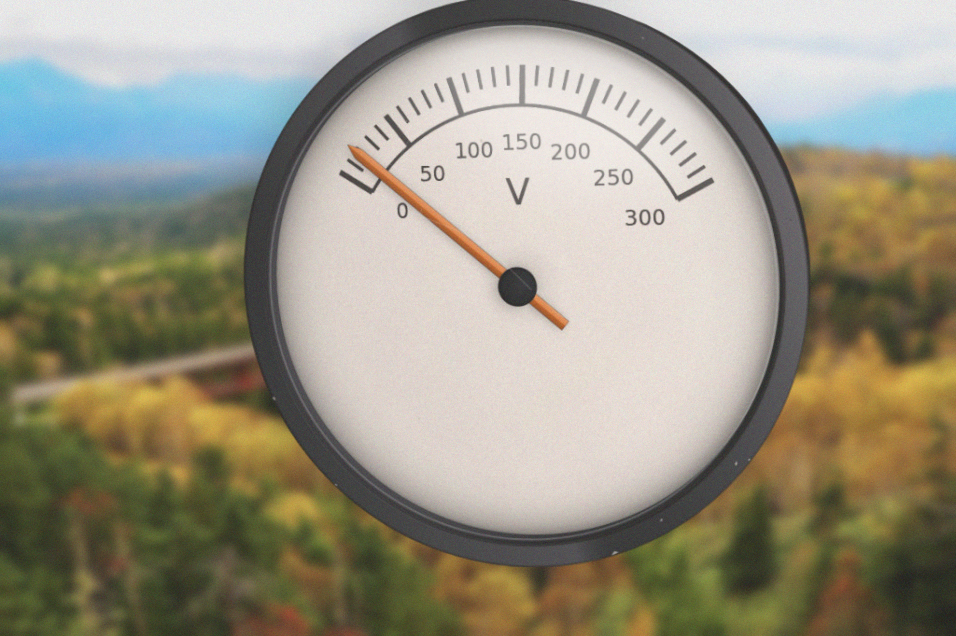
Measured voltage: 20 V
